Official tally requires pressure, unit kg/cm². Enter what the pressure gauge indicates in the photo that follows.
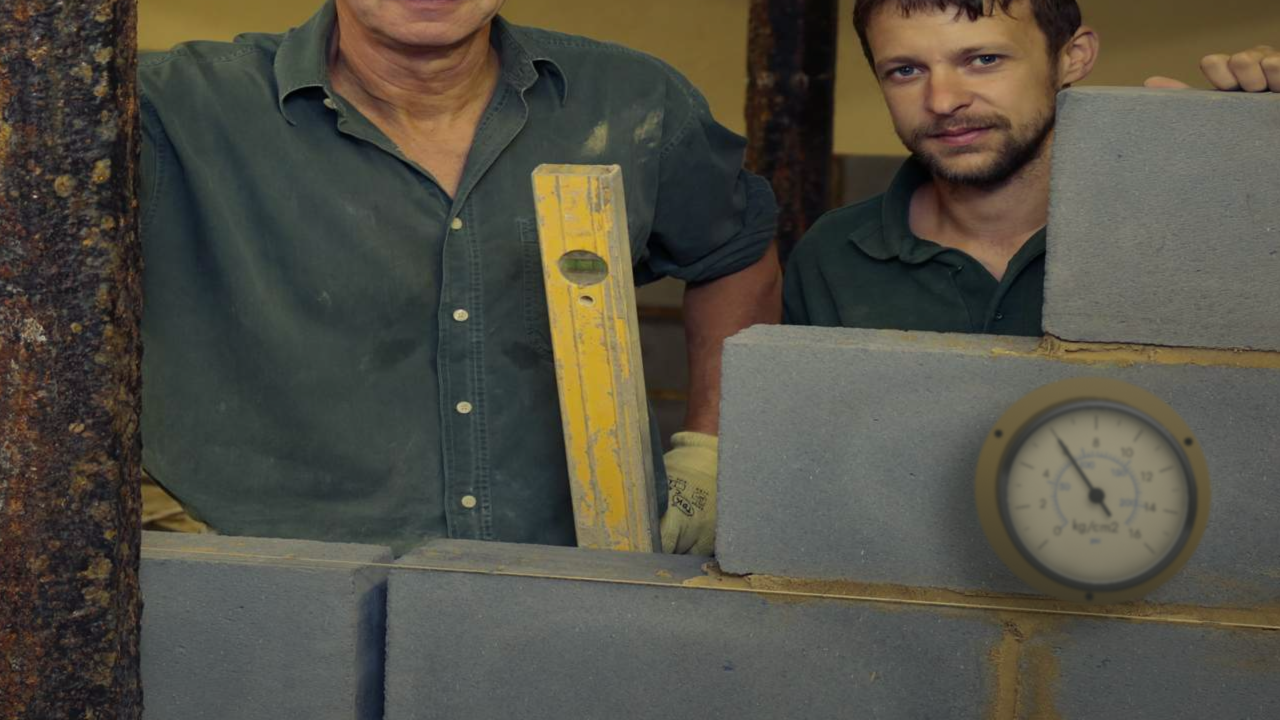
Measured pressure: 6 kg/cm²
